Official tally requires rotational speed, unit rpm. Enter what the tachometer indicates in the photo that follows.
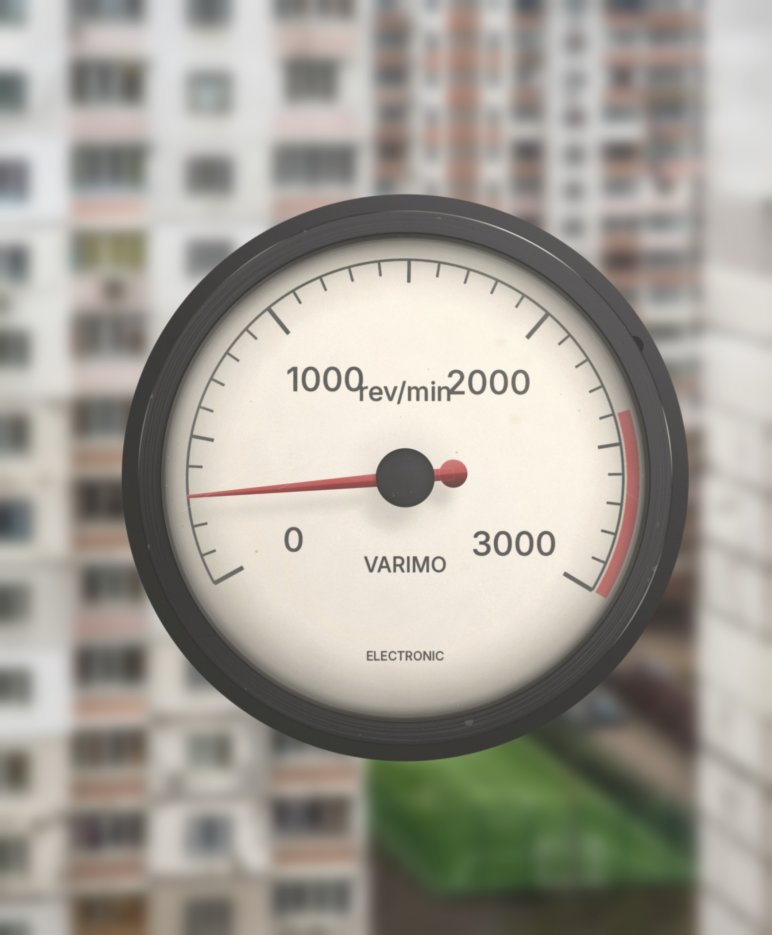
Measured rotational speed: 300 rpm
